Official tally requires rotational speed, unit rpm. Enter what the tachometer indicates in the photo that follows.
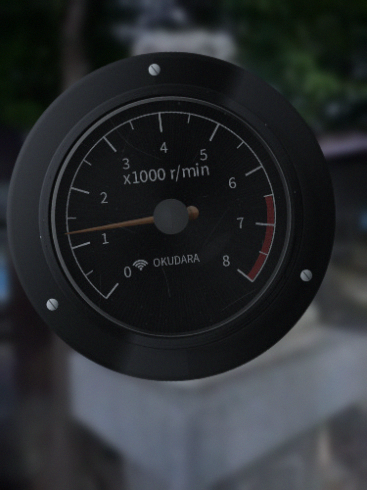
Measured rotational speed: 1250 rpm
